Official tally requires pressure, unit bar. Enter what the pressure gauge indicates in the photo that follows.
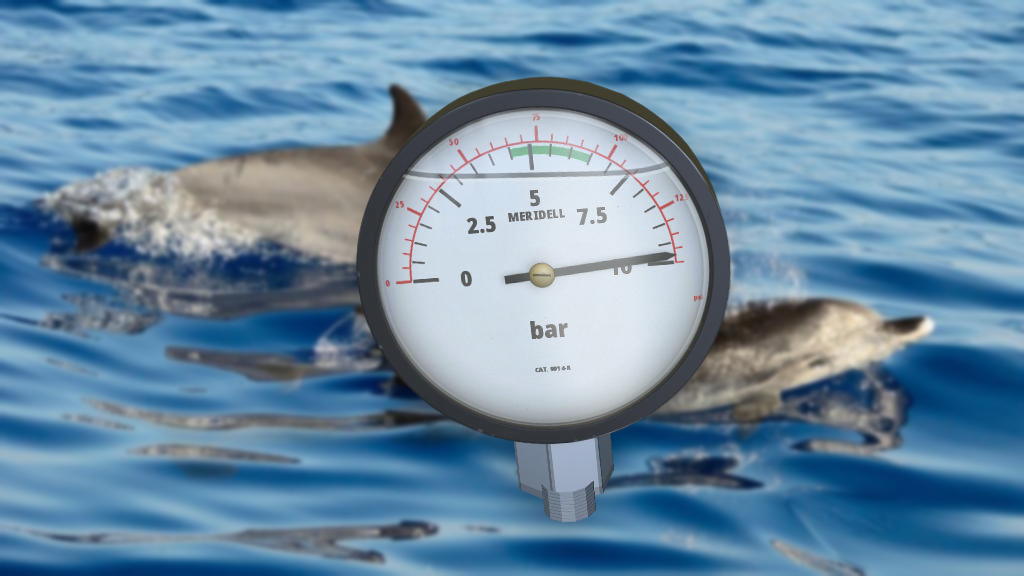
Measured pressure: 9.75 bar
